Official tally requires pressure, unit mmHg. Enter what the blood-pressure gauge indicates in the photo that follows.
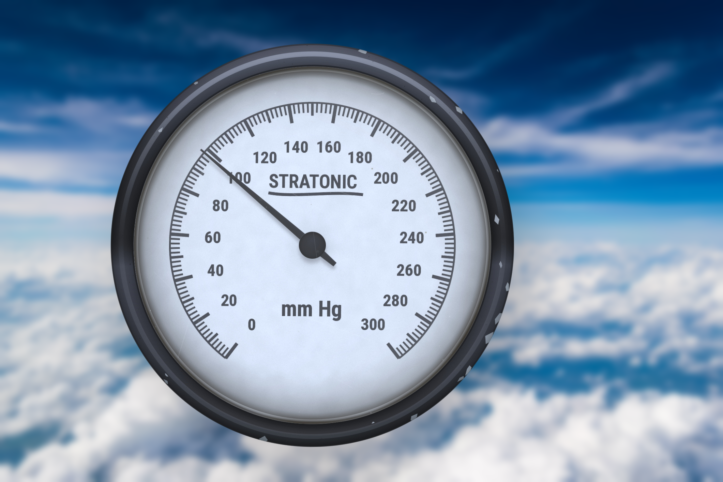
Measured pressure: 98 mmHg
